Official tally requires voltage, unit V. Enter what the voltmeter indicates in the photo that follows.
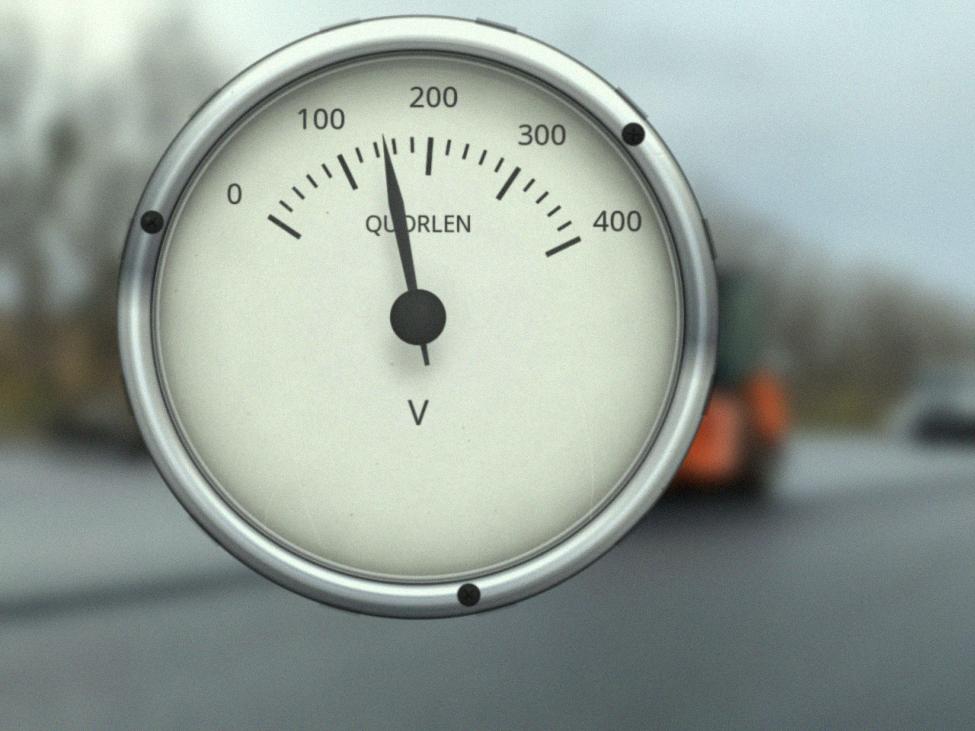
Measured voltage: 150 V
